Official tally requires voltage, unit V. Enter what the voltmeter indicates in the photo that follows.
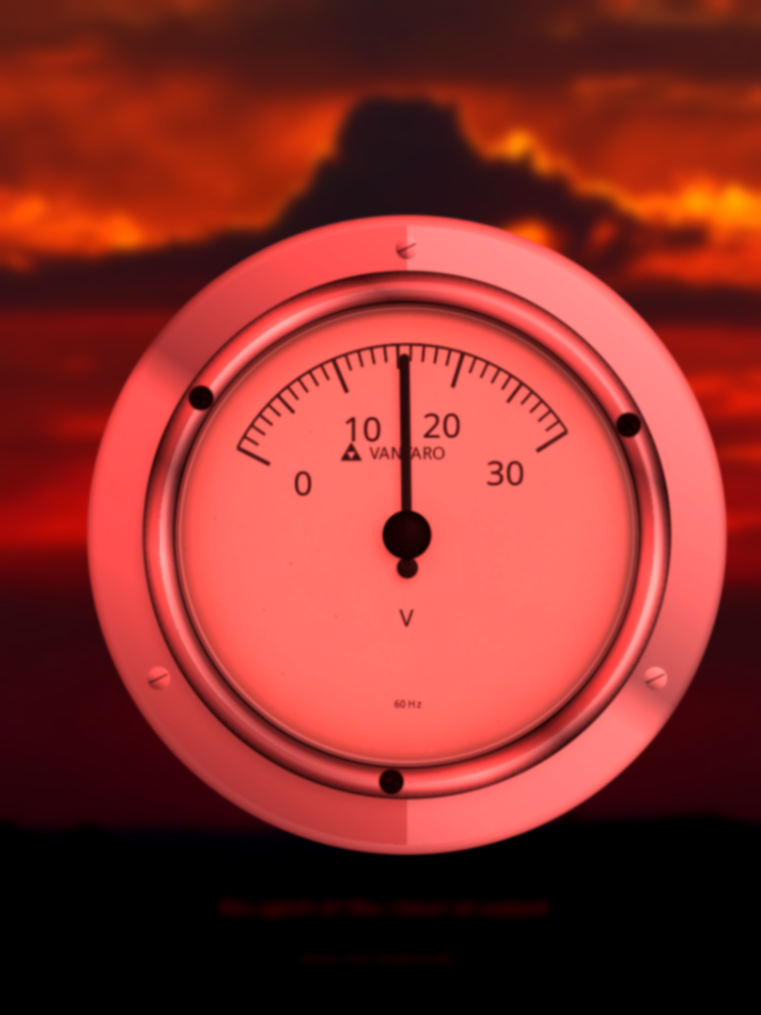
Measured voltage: 15.5 V
